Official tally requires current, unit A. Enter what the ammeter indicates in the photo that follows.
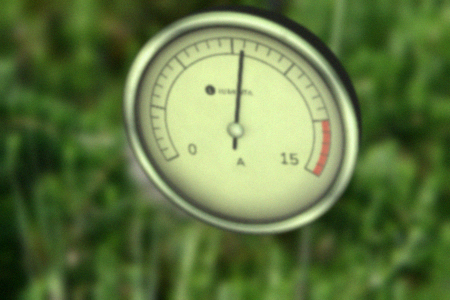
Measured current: 8 A
